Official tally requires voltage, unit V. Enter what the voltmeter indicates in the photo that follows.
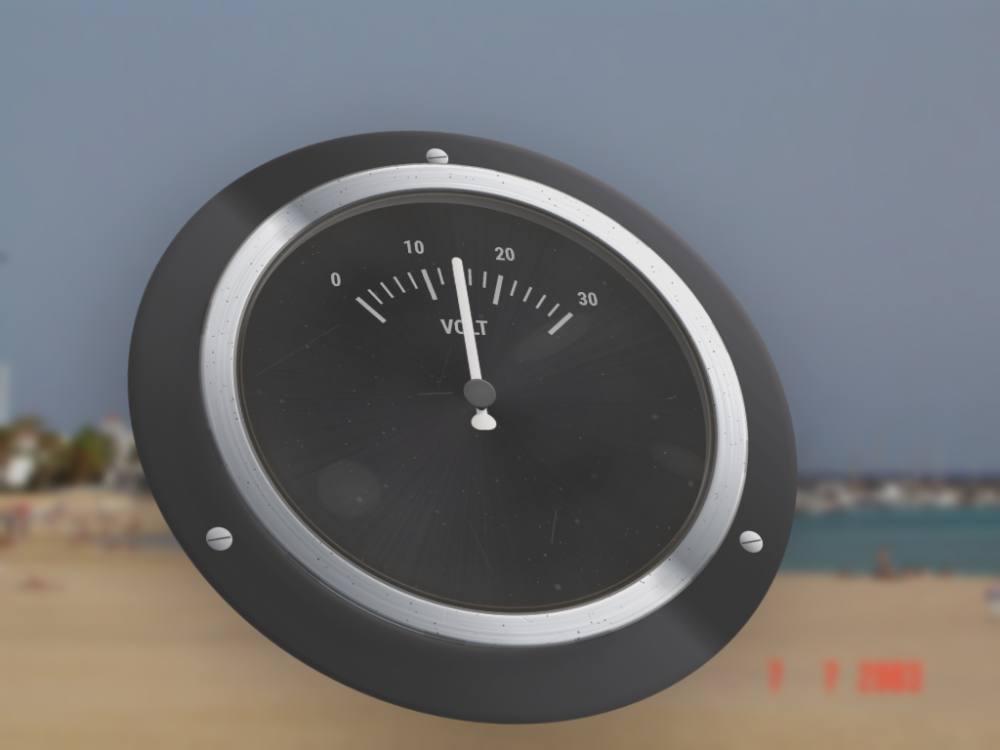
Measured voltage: 14 V
